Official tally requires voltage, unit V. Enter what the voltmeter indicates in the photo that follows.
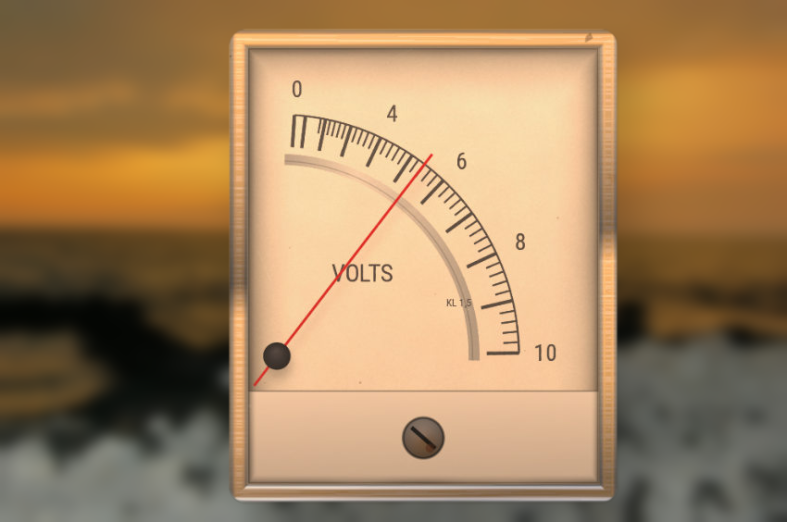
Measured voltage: 5.4 V
